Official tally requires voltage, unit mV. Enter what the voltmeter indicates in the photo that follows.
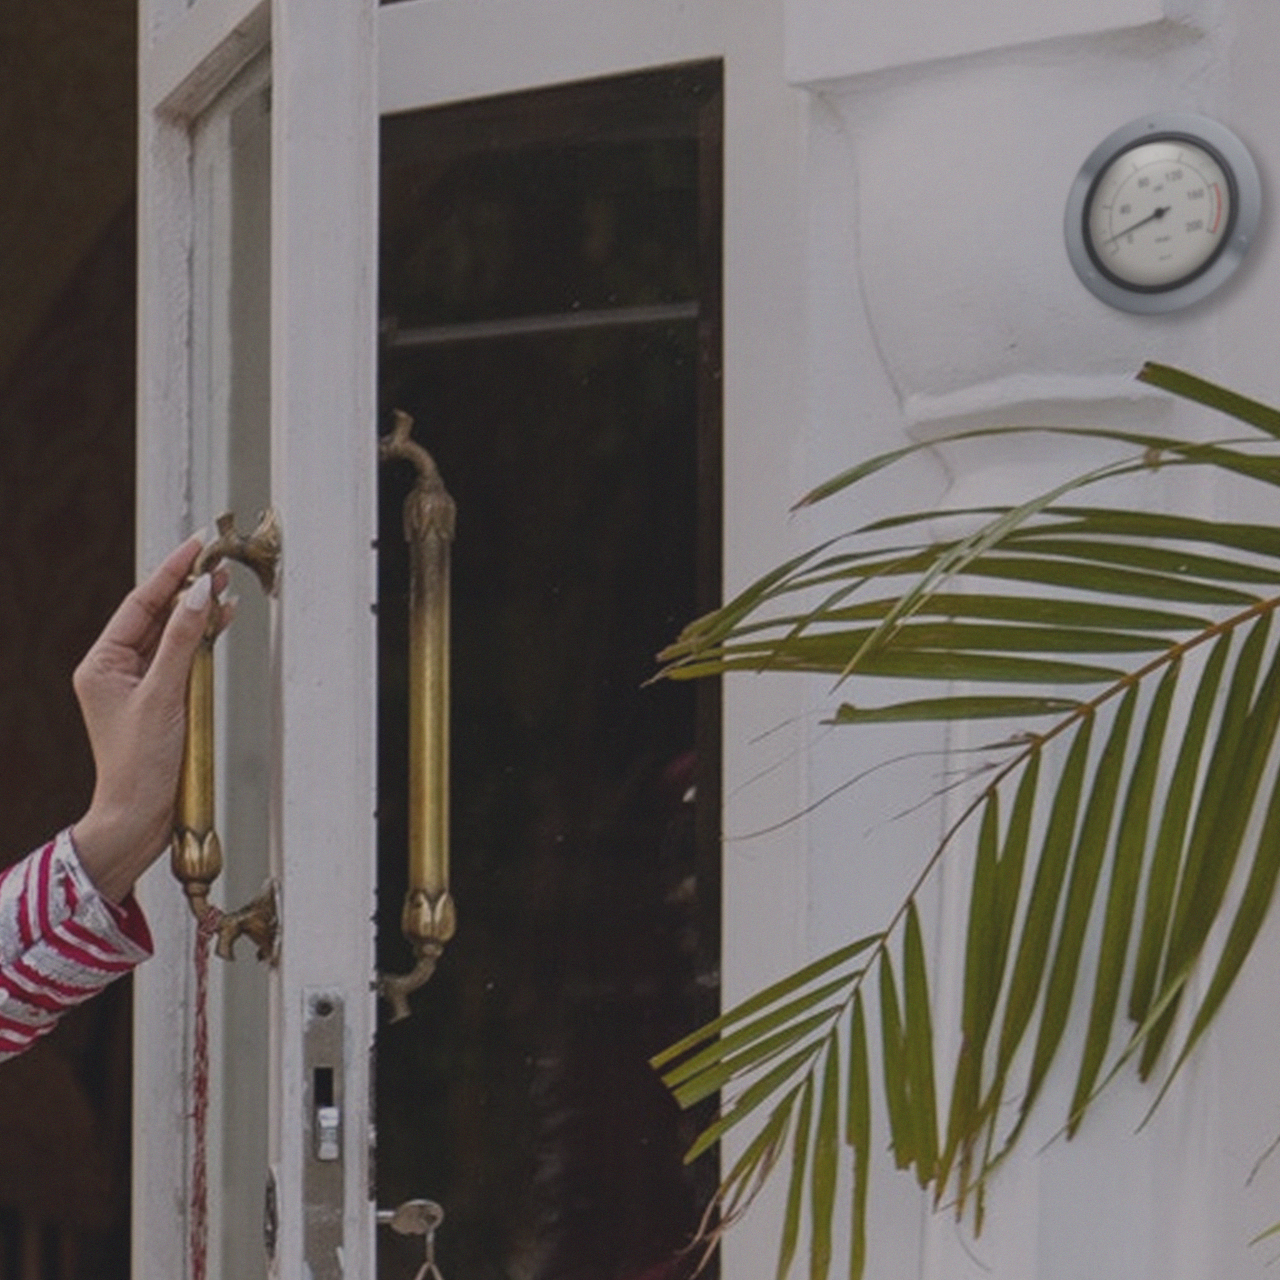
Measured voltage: 10 mV
